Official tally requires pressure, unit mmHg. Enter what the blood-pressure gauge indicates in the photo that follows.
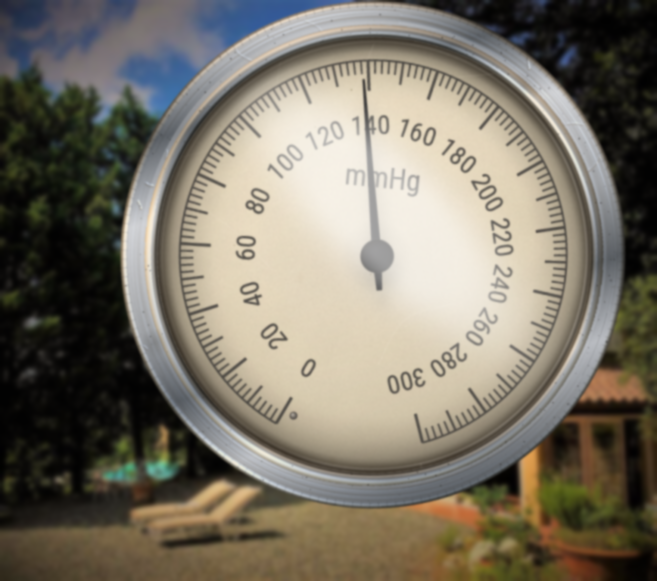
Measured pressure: 138 mmHg
